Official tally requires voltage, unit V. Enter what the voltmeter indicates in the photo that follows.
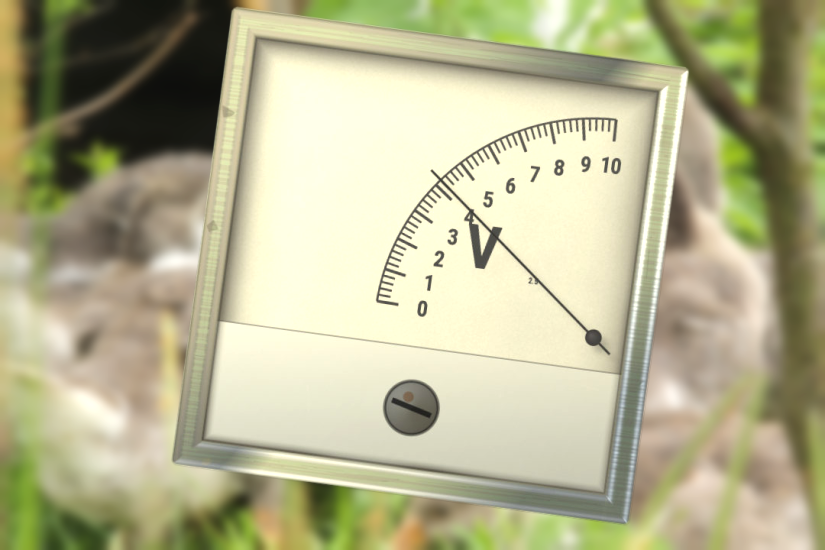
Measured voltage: 4.2 V
